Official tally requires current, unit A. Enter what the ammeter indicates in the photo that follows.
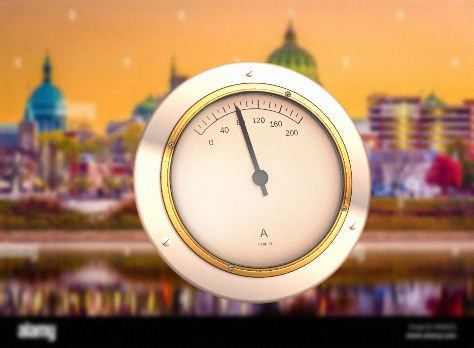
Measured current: 80 A
